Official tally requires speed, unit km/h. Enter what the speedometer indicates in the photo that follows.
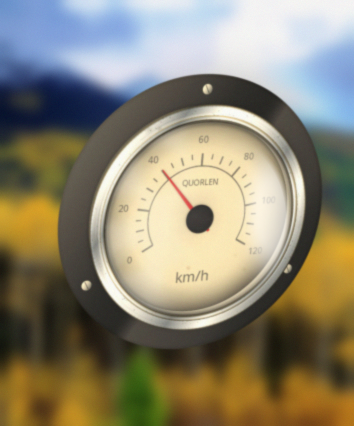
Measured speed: 40 km/h
